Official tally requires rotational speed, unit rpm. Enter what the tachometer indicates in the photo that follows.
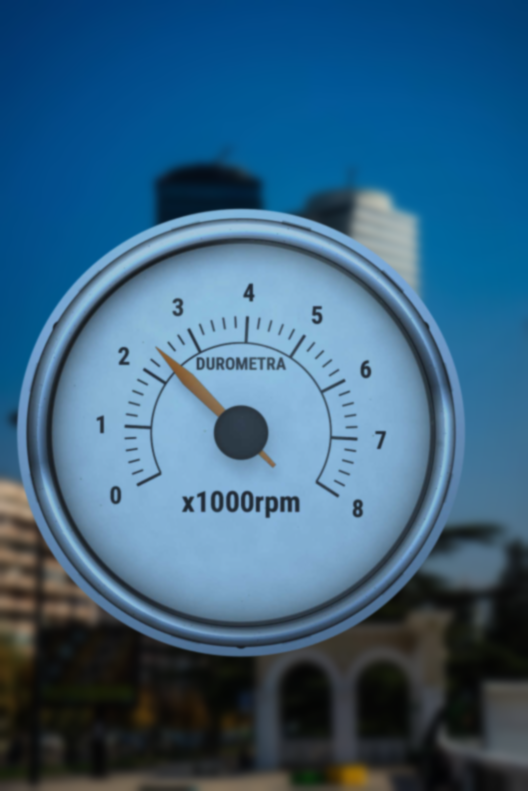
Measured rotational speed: 2400 rpm
